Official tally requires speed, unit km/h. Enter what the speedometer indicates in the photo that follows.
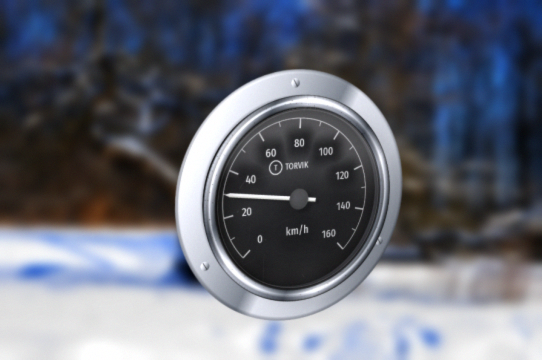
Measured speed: 30 km/h
